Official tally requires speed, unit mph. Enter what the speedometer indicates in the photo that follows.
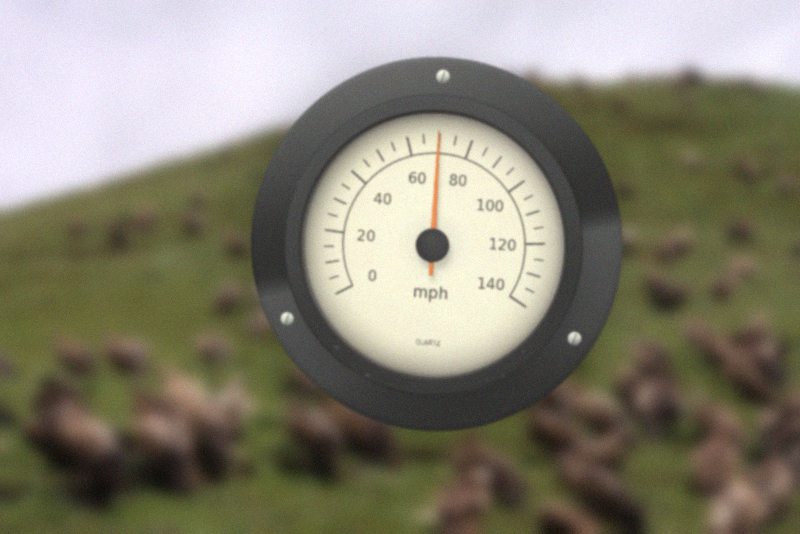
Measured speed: 70 mph
